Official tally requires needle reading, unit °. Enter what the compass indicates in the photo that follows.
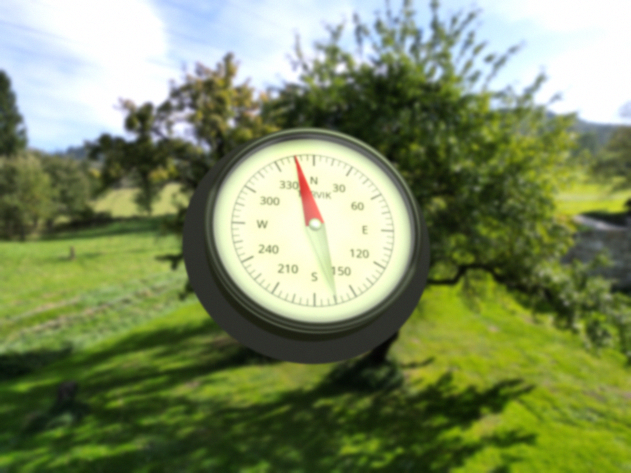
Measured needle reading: 345 °
